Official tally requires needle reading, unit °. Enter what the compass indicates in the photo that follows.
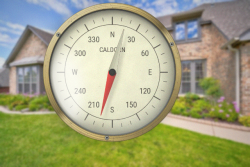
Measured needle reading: 195 °
